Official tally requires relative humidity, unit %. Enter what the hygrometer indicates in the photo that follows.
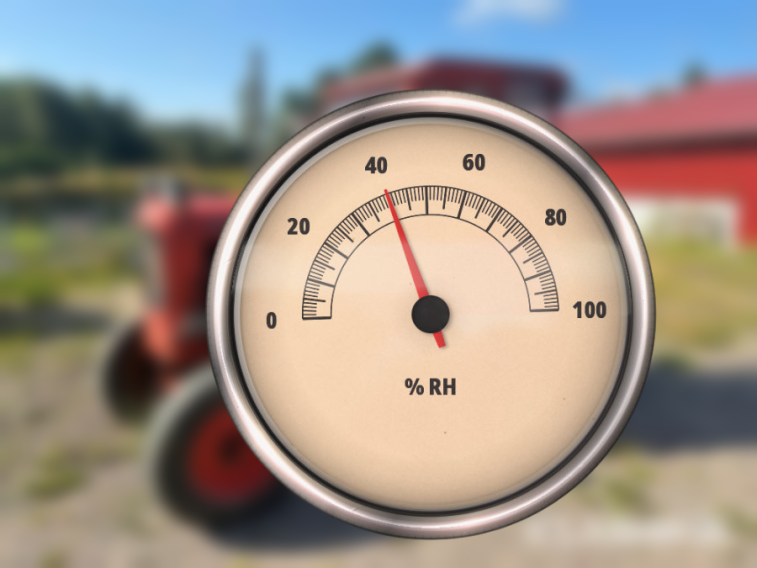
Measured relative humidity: 40 %
